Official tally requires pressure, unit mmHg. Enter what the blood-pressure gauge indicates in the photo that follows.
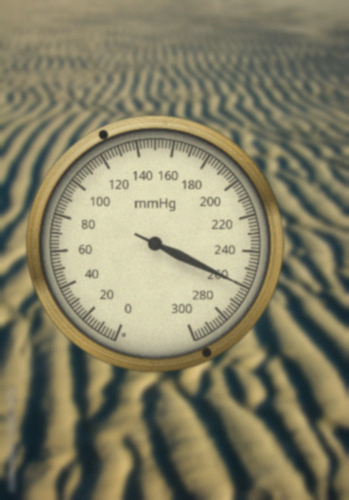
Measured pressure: 260 mmHg
